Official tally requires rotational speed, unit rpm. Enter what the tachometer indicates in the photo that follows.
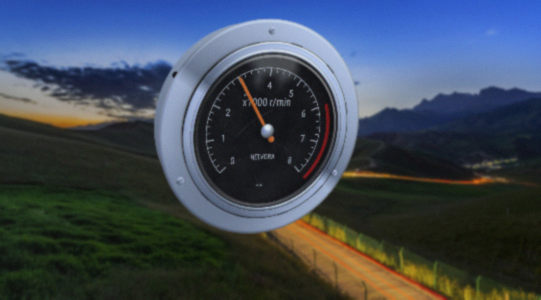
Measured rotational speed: 3000 rpm
